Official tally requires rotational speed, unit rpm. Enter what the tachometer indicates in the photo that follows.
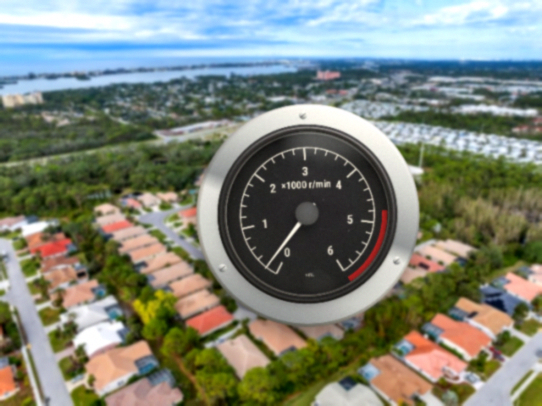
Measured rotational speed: 200 rpm
